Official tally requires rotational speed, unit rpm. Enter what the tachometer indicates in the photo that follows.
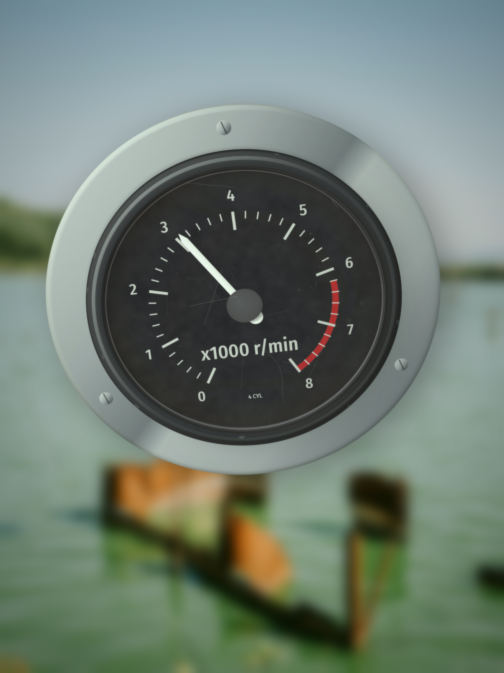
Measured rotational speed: 3100 rpm
